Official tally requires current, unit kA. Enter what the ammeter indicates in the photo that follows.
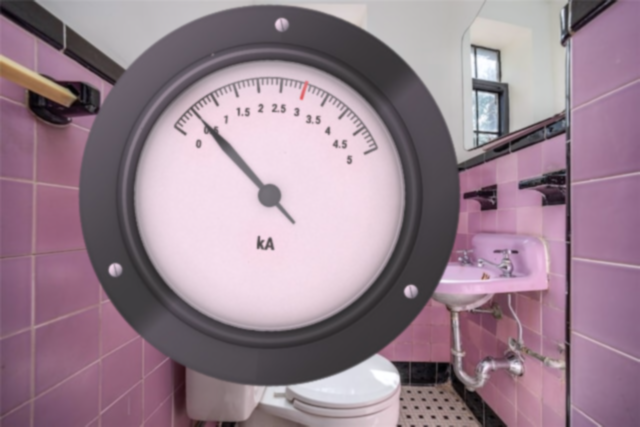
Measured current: 0.5 kA
